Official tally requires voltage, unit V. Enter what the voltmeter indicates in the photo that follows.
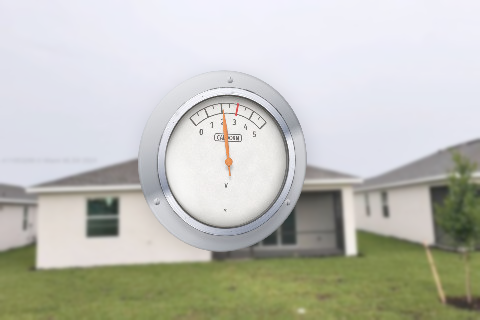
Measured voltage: 2 V
